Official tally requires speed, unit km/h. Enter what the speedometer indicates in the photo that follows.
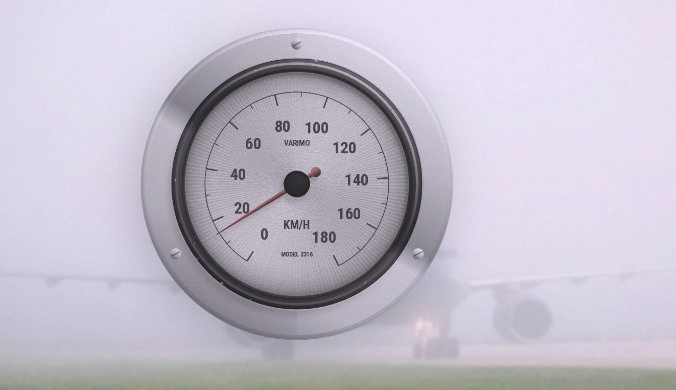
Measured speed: 15 km/h
